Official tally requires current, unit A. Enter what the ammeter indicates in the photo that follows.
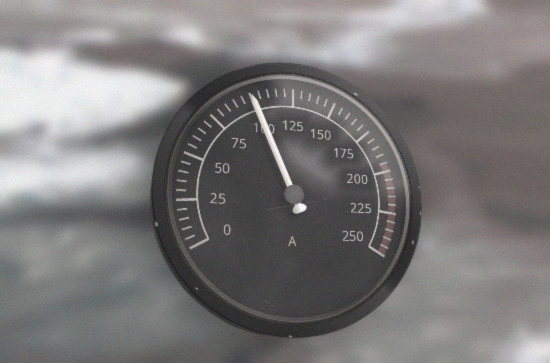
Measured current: 100 A
